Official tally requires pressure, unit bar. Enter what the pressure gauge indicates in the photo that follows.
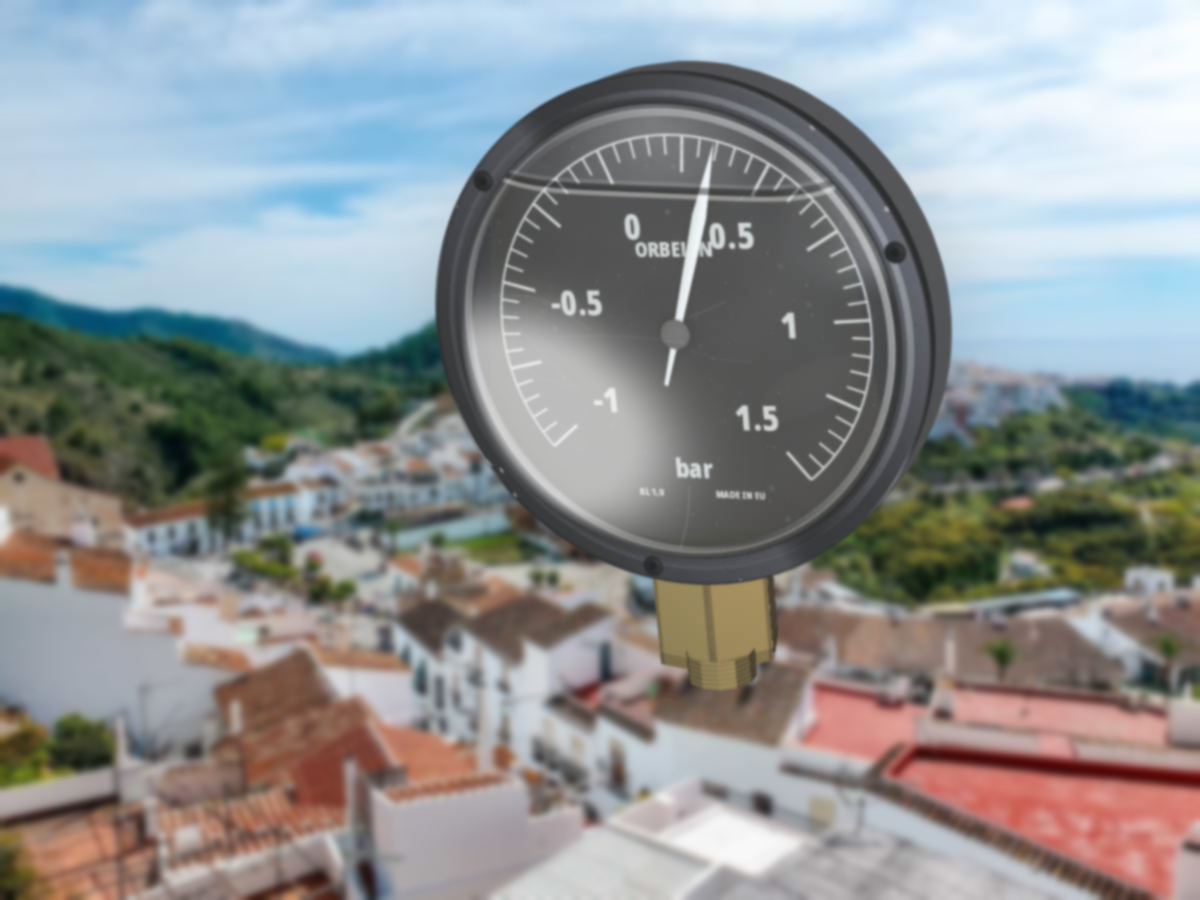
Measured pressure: 0.35 bar
